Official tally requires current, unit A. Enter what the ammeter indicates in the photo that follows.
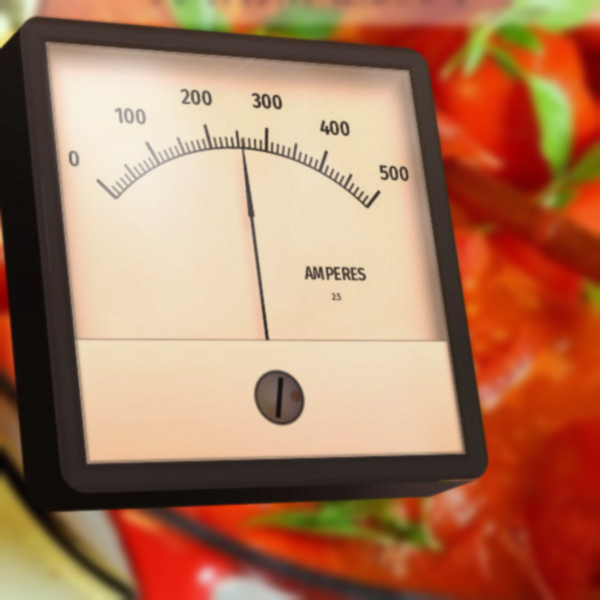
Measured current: 250 A
